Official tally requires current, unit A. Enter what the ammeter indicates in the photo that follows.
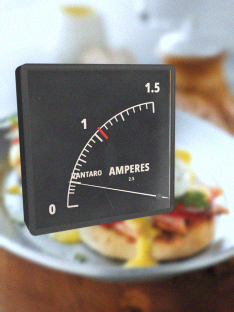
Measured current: 0.5 A
